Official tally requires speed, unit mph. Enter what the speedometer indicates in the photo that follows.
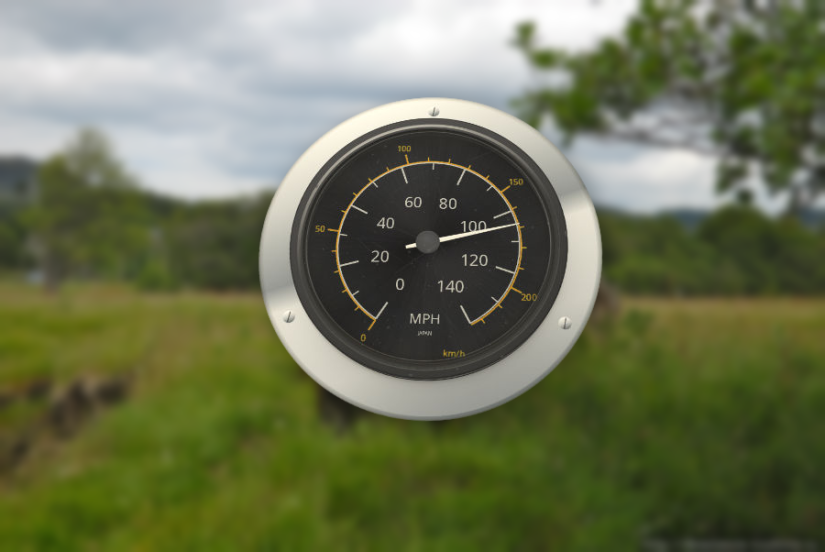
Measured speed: 105 mph
